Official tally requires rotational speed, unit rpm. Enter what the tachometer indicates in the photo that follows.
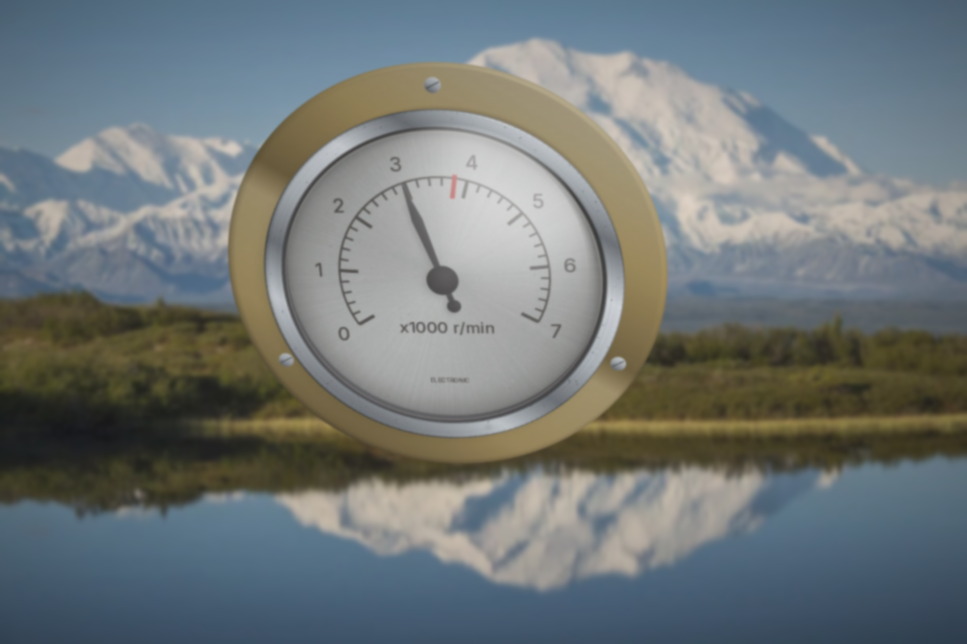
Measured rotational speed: 3000 rpm
